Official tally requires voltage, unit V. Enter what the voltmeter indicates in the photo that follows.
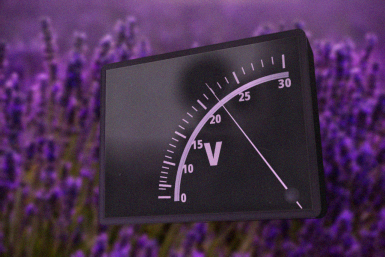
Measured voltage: 22 V
